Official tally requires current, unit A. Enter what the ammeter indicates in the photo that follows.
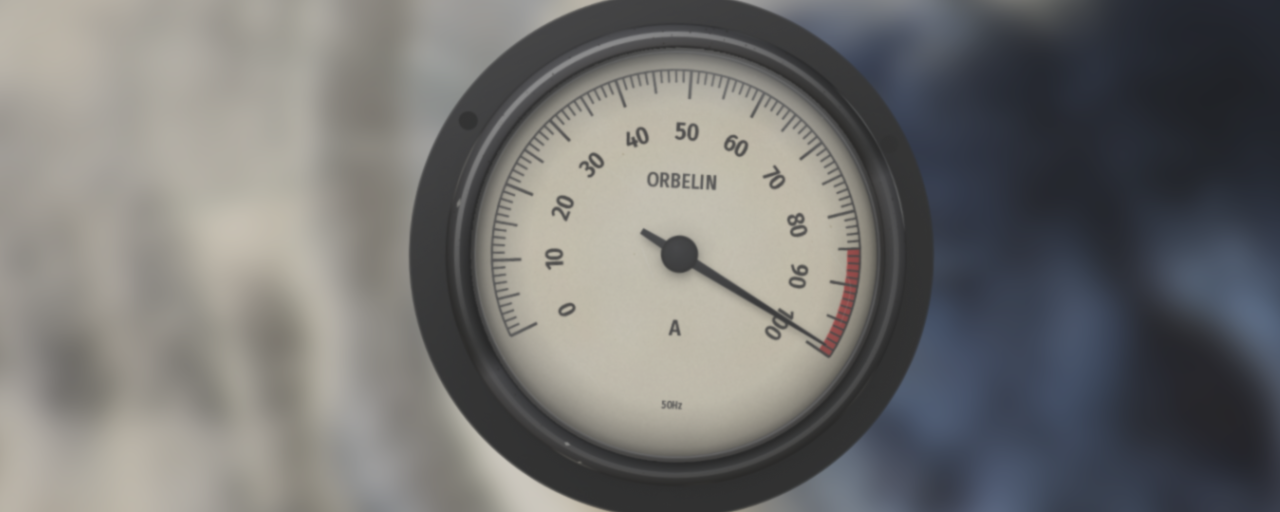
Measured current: 99 A
